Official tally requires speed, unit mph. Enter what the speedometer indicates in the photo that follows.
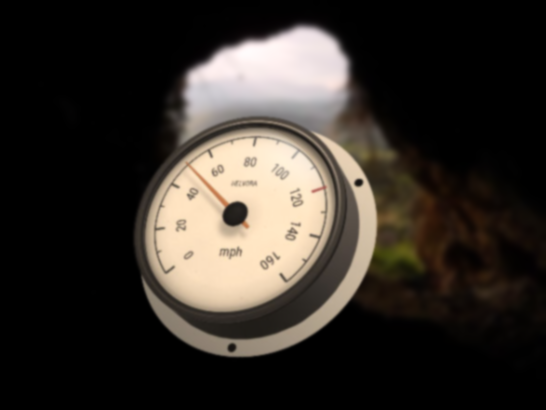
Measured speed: 50 mph
